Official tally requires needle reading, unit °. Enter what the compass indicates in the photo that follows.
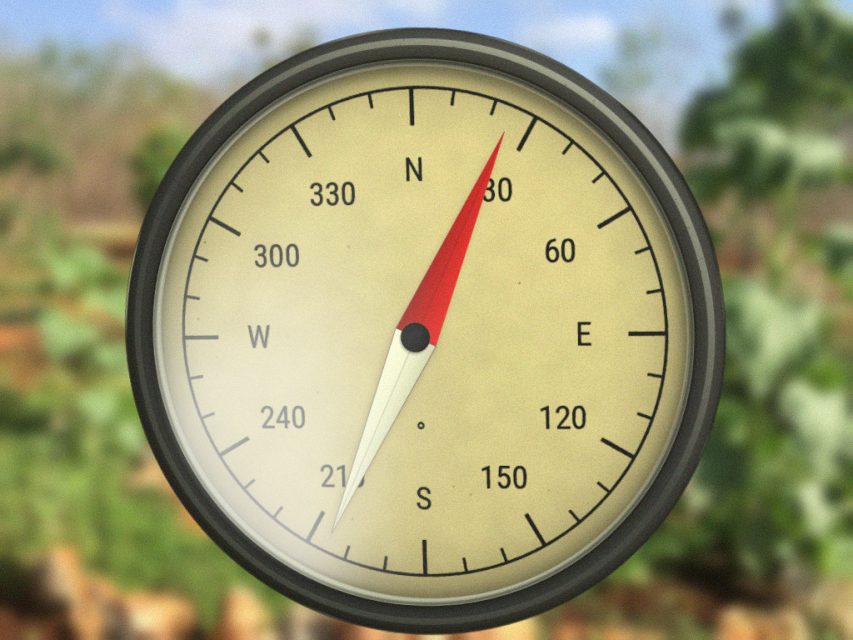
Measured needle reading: 25 °
